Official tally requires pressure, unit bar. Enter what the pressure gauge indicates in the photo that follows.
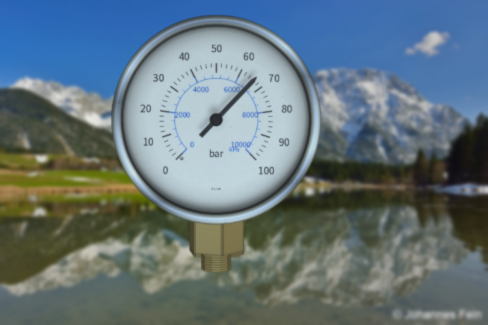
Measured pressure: 66 bar
